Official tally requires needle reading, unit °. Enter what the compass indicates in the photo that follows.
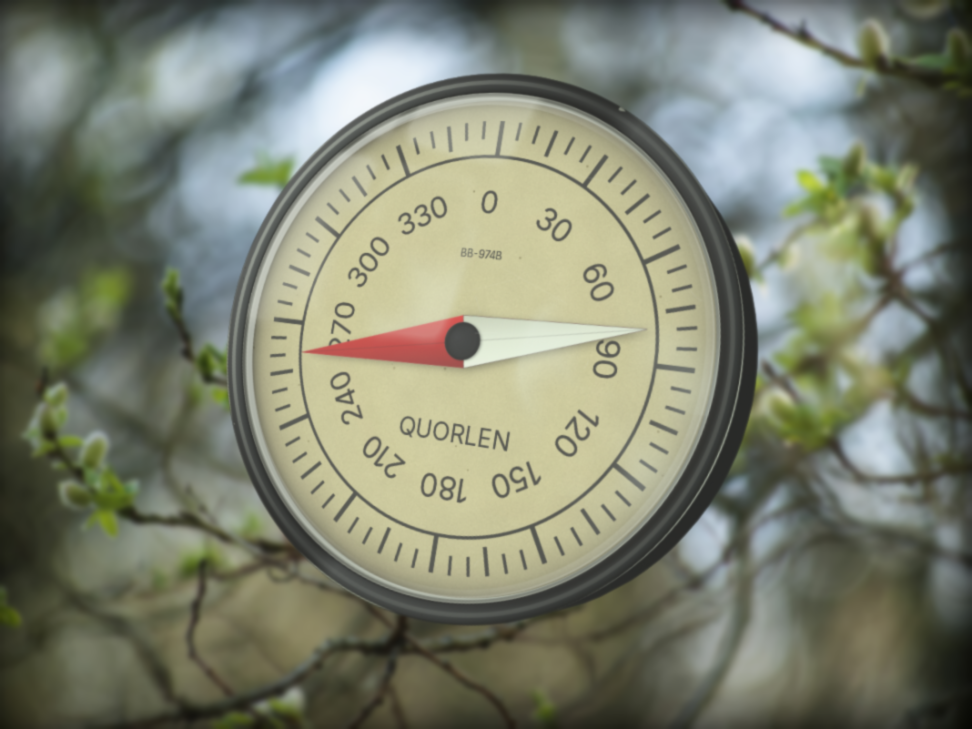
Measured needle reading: 260 °
